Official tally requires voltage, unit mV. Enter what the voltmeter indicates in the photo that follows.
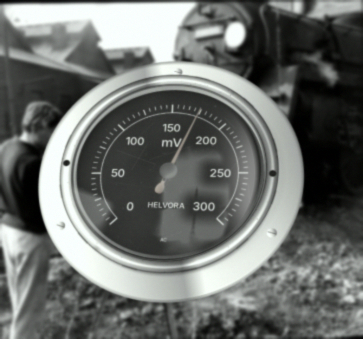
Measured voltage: 175 mV
